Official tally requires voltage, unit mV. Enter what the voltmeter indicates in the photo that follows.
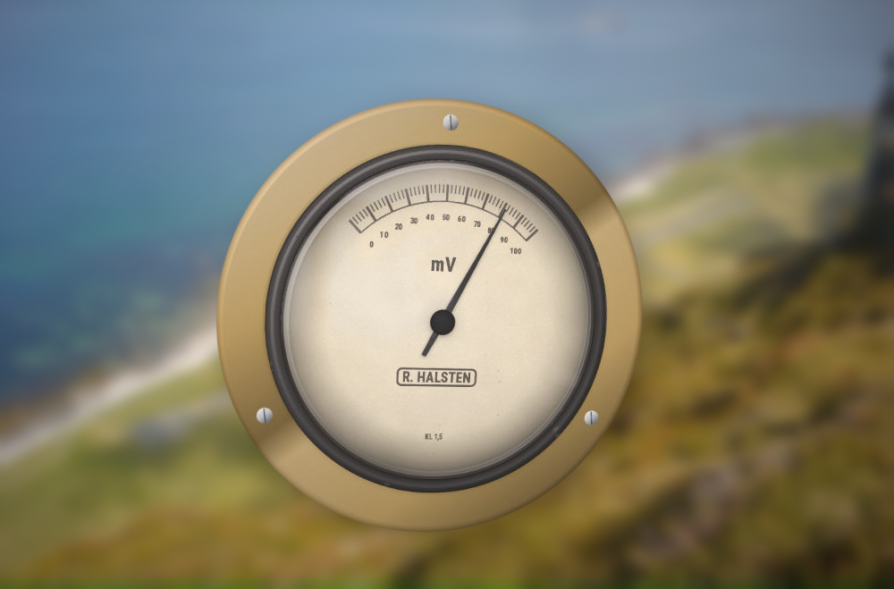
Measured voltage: 80 mV
